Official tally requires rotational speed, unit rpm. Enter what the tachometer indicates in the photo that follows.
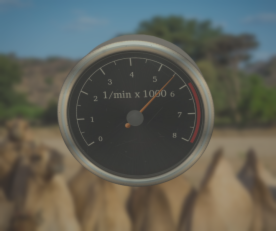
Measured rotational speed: 5500 rpm
